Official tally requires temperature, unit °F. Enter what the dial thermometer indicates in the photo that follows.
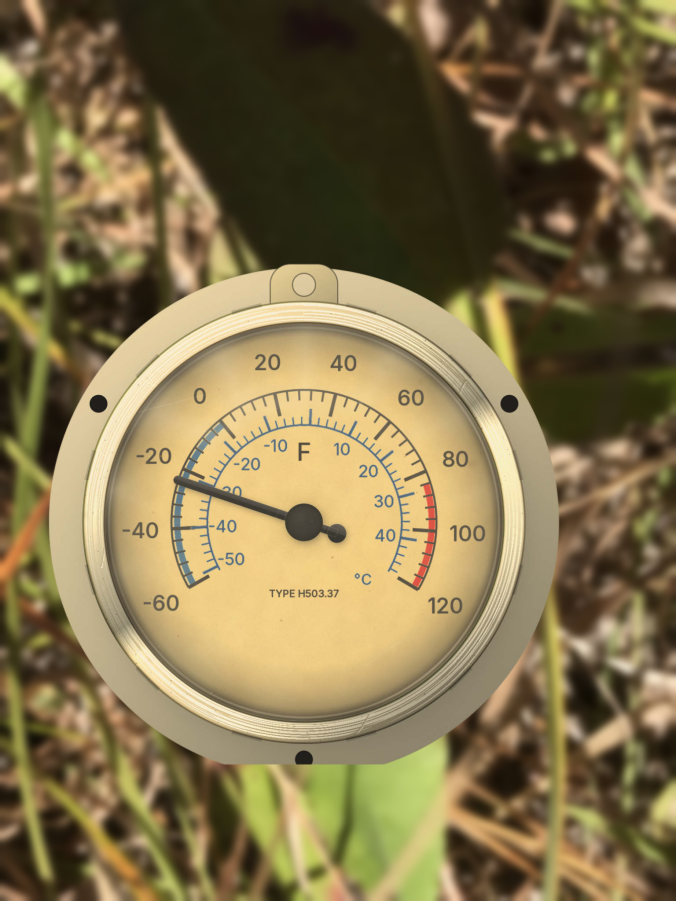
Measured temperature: -24 °F
